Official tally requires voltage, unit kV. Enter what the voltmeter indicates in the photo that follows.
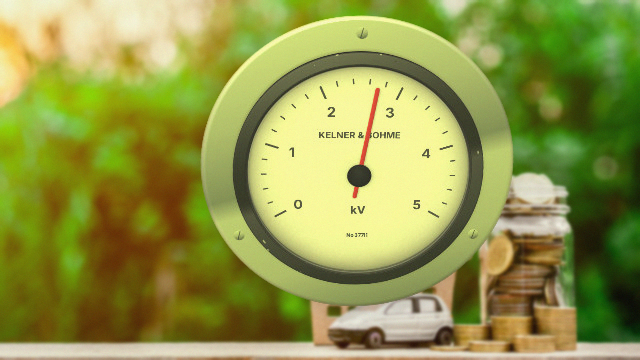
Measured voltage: 2.7 kV
